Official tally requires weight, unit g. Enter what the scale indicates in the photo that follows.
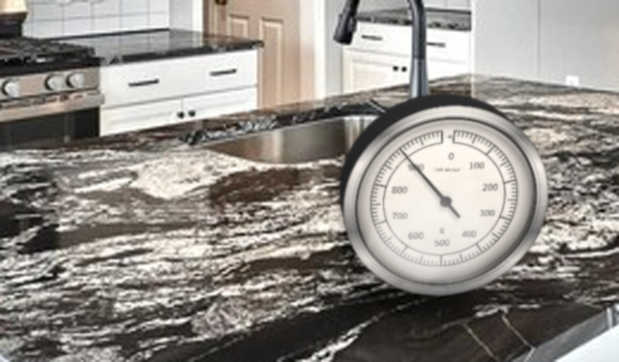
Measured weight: 900 g
